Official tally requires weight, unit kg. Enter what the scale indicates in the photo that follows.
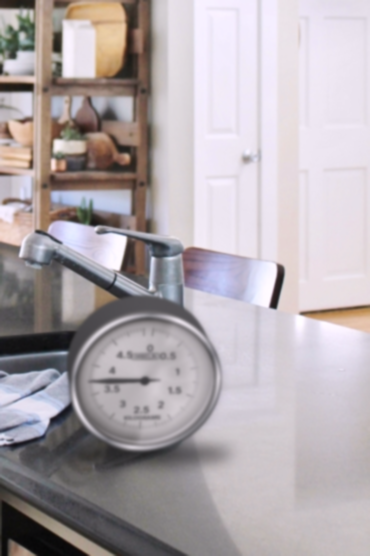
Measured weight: 3.75 kg
